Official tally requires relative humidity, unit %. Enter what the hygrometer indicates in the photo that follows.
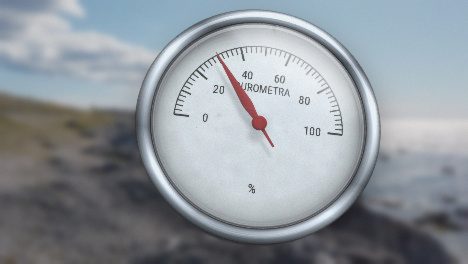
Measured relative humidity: 30 %
